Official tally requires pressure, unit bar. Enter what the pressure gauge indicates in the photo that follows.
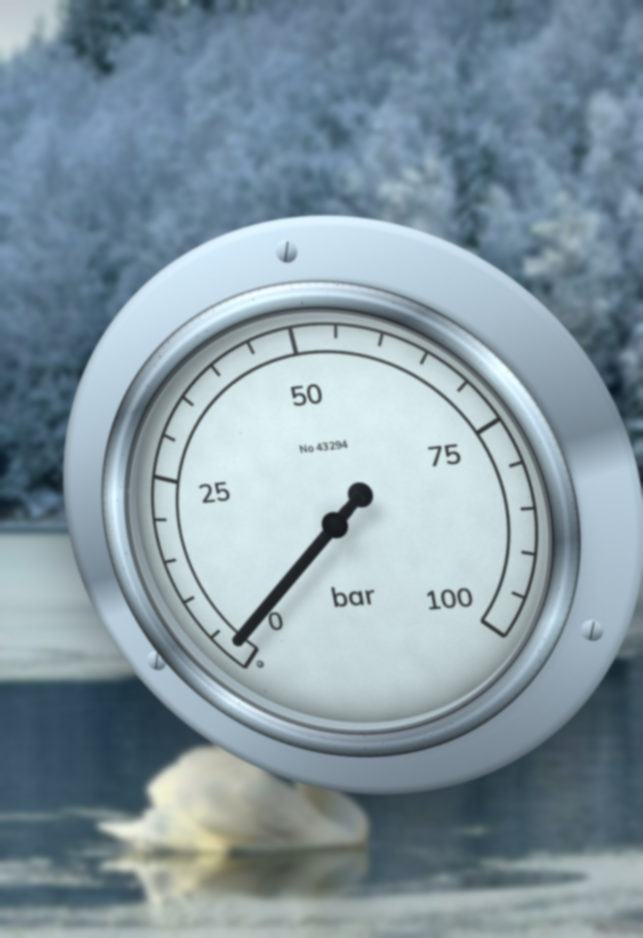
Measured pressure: 2.5 bar
